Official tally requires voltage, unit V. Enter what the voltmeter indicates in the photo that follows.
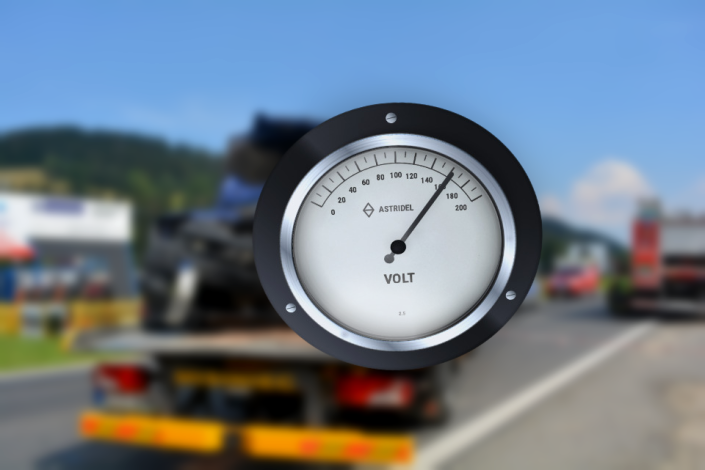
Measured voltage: 160 V
